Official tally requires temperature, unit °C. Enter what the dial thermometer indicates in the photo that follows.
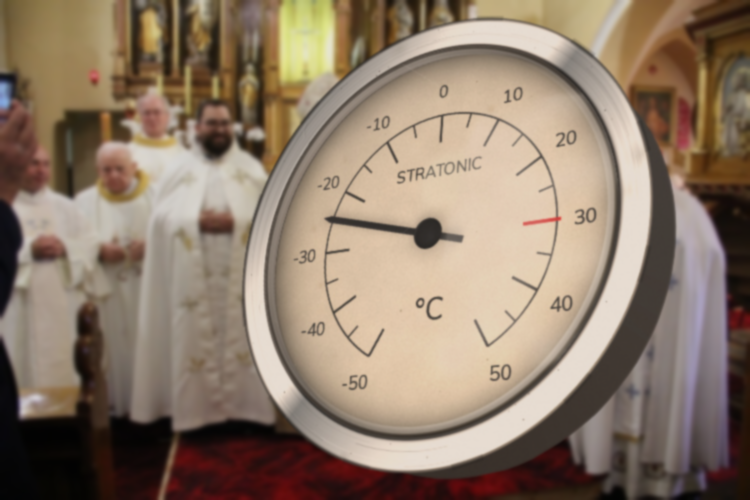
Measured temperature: -25 °C
